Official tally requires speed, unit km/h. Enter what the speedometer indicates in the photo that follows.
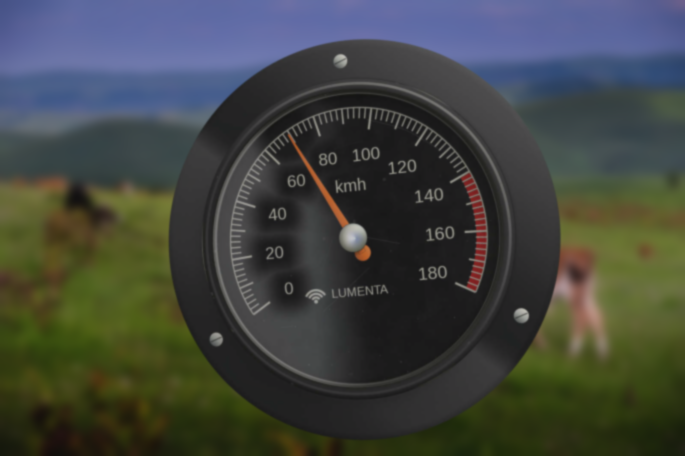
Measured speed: 70 km/h
